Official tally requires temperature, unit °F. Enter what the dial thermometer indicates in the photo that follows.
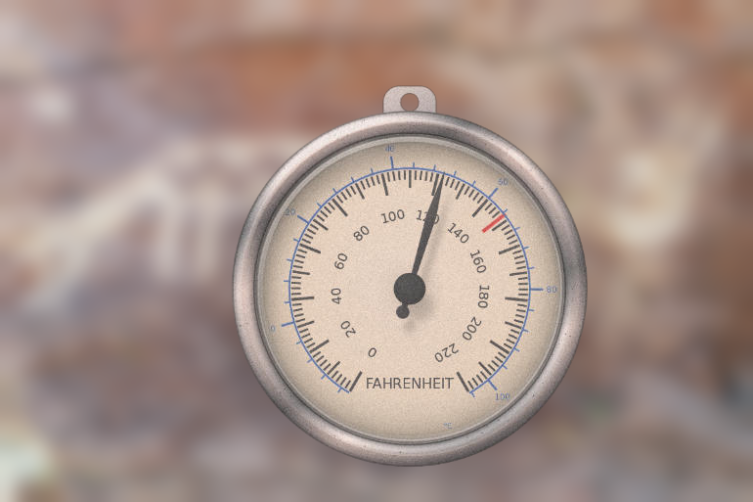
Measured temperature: 122 °F
